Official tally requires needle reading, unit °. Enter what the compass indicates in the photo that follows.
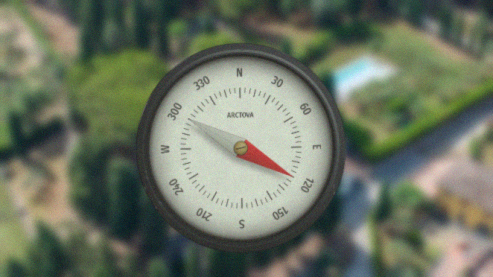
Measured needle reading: 120 °
